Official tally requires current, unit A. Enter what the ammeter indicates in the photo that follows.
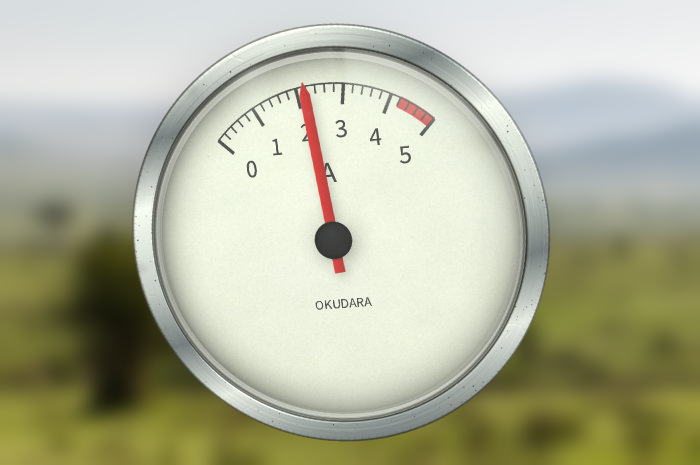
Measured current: 2.2 A
